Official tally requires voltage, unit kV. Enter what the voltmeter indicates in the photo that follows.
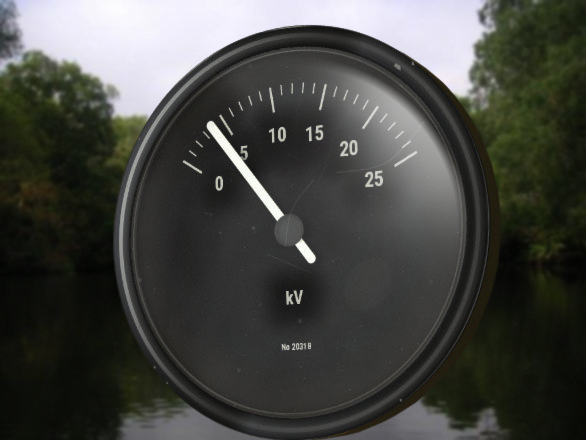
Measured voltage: 4 kV
